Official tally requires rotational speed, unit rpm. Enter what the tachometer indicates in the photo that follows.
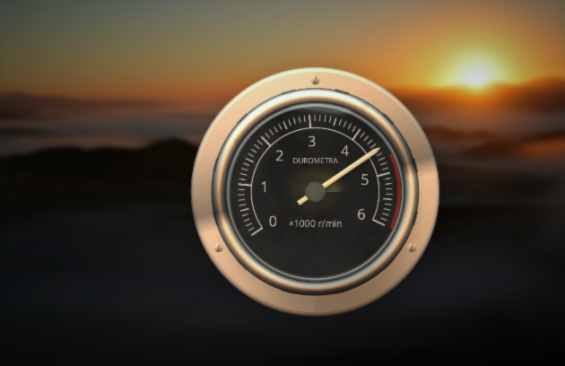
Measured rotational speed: 4500 rpm
